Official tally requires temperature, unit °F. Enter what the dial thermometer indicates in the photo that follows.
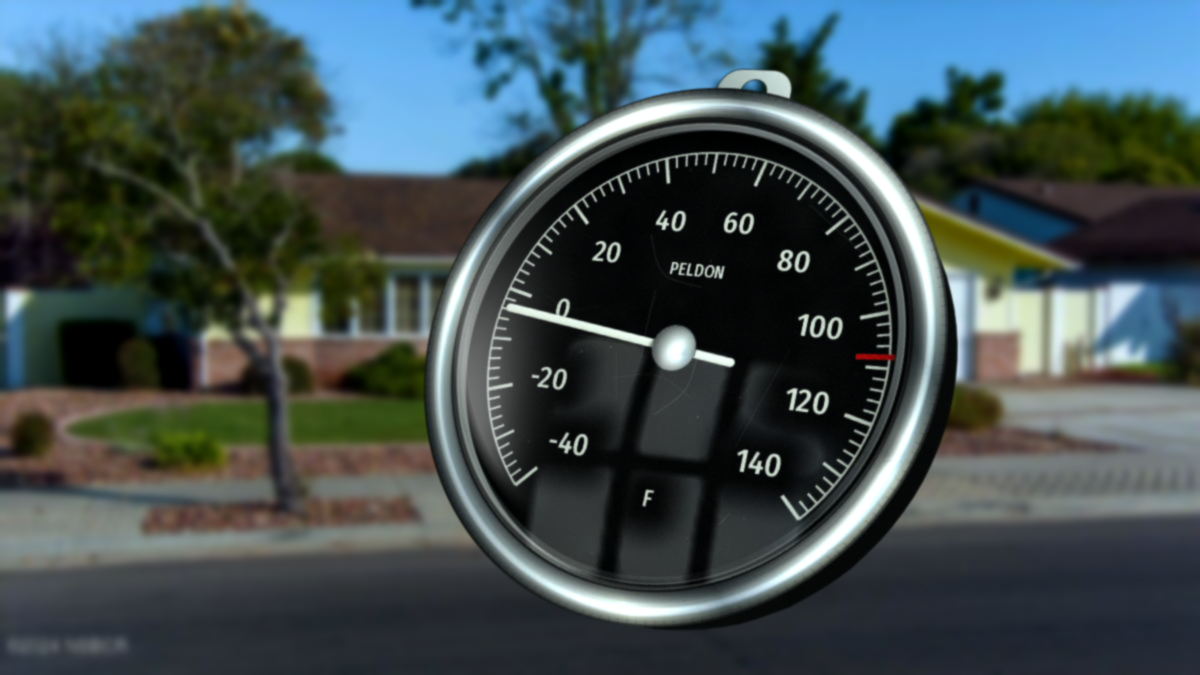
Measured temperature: -4 °F
